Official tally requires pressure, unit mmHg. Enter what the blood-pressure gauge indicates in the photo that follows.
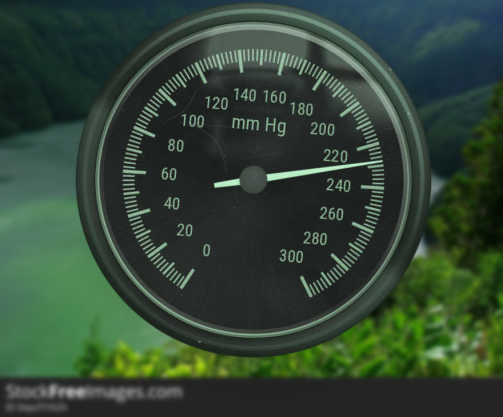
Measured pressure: 228 mmHg
